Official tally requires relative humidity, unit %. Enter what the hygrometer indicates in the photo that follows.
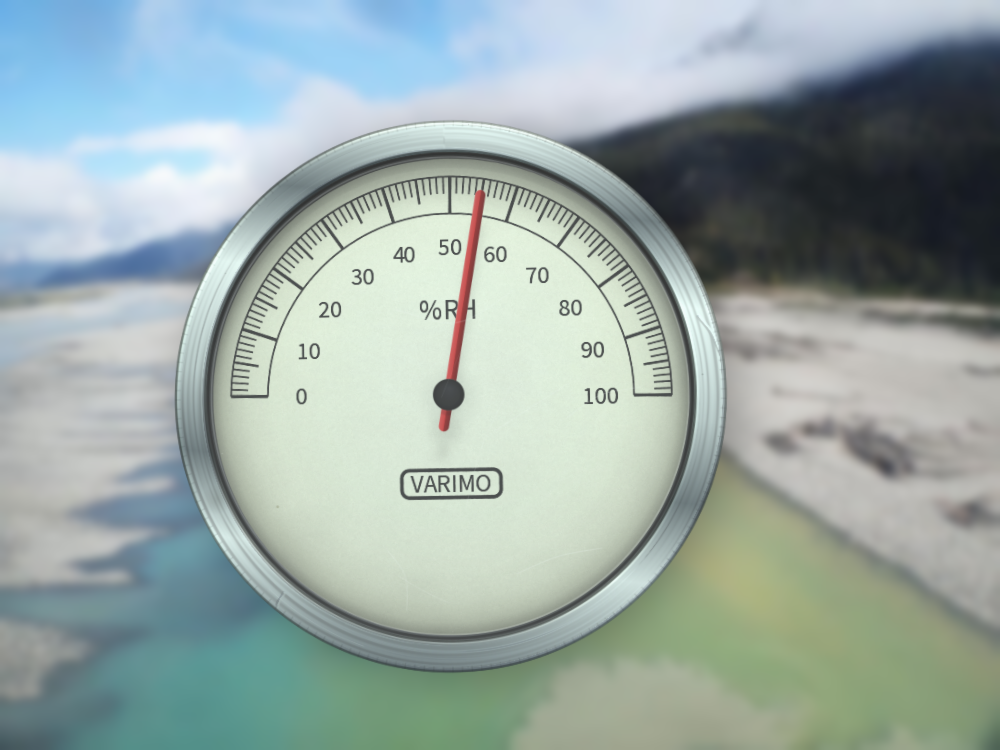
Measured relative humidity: 55 %
